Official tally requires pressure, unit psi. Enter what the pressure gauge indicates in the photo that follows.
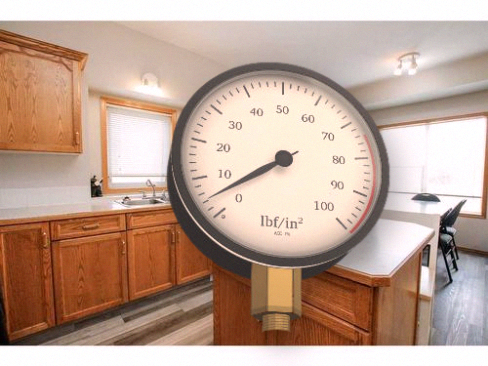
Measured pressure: 4 psi
